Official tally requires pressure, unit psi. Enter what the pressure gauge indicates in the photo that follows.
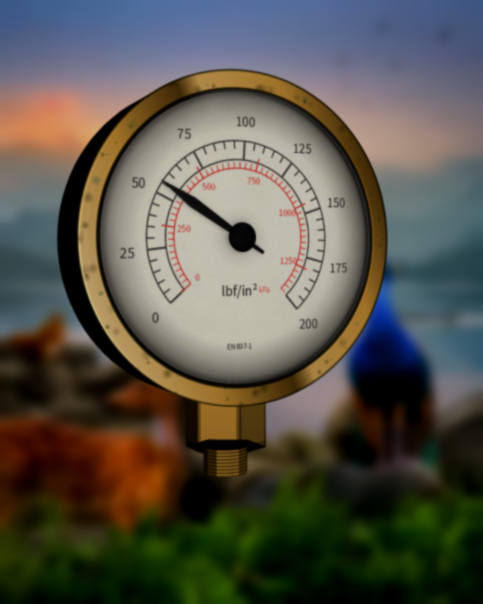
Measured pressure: 55 psi
